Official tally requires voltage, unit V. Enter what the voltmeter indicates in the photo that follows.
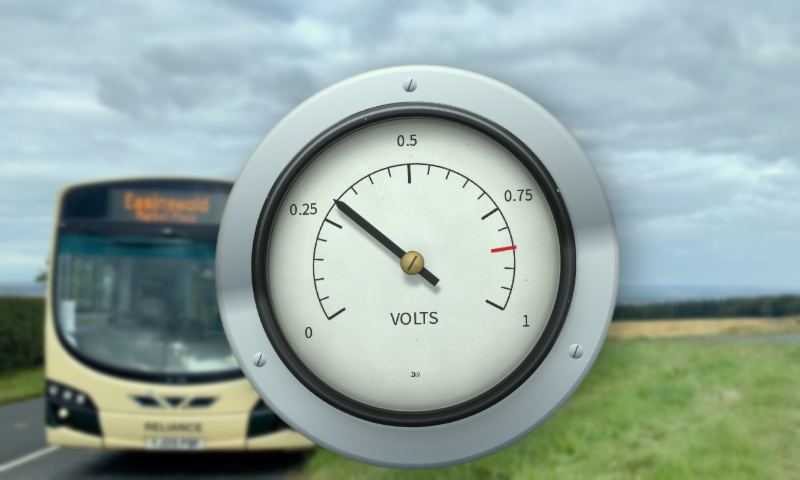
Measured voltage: 0.3 V
